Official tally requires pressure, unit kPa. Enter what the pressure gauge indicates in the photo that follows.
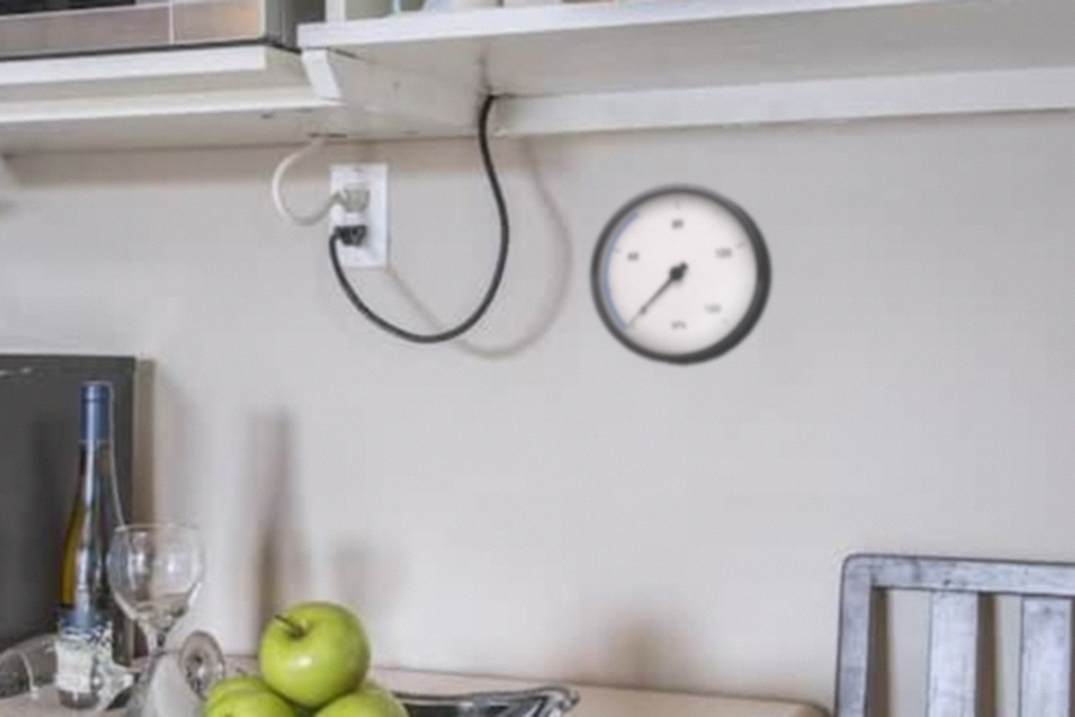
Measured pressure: 0 kPa
